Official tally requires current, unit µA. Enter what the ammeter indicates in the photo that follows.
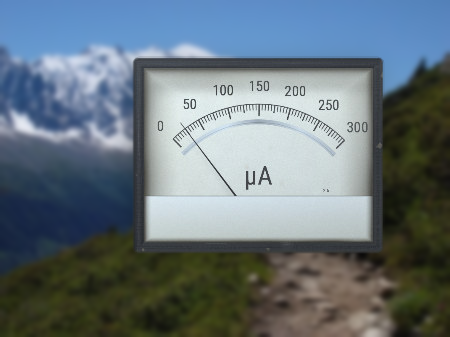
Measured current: 25 µA
